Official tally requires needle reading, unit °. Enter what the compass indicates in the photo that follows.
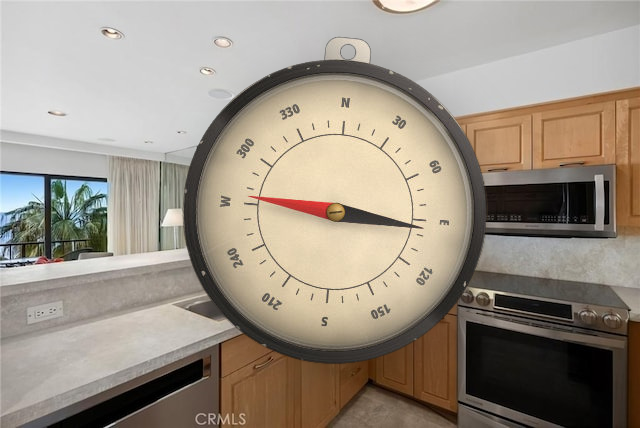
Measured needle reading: 275 °
